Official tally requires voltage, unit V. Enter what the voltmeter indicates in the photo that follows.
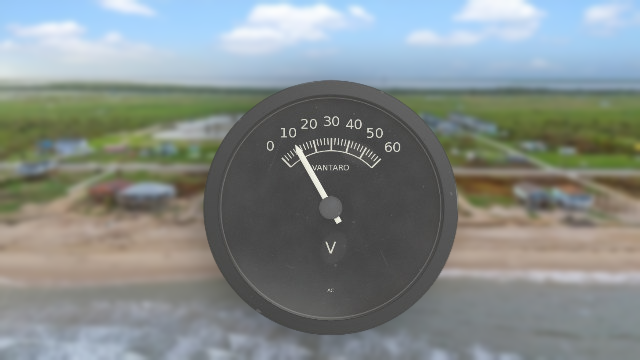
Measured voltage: 10 V
